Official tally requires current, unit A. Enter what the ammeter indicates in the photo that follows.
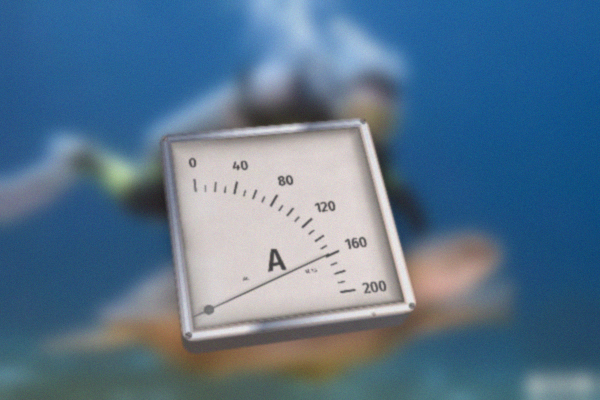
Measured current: 160 A
